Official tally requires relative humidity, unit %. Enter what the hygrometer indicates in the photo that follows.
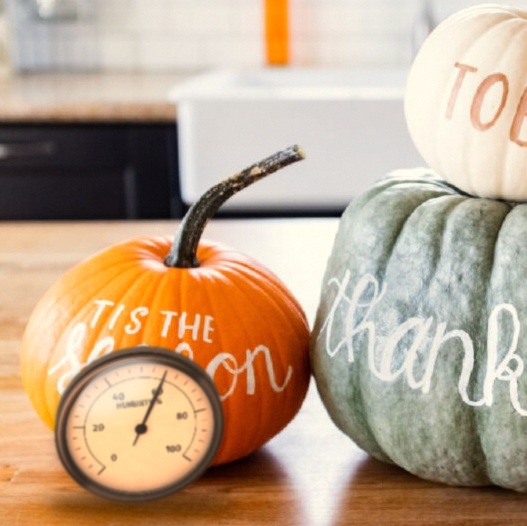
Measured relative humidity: 60 %
